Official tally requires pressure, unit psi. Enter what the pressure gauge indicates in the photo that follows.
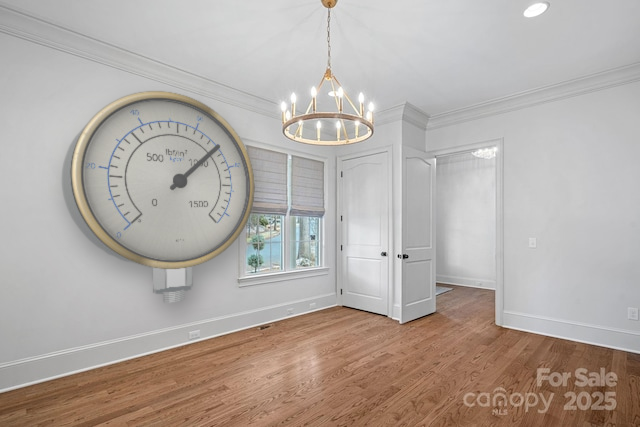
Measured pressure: 1000 psi
